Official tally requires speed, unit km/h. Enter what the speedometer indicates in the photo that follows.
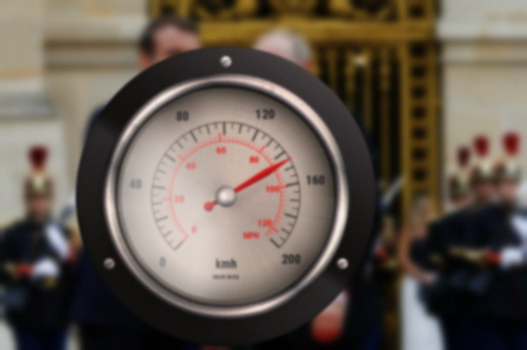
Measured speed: 145 km/h
